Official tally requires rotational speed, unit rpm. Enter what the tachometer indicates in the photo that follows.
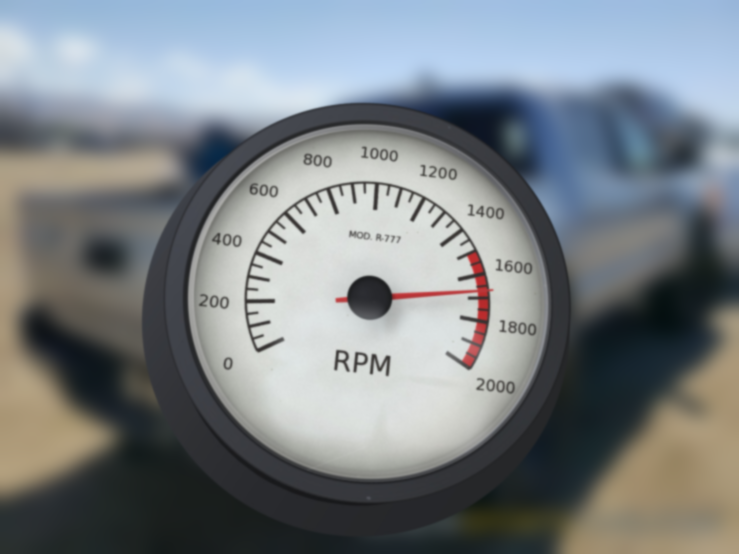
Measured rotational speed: 1675 rpm
